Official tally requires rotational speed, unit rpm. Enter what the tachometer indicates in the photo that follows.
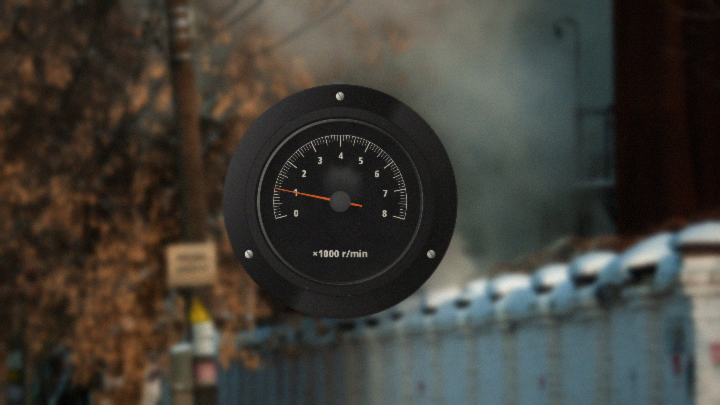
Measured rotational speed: 1000 rpm
